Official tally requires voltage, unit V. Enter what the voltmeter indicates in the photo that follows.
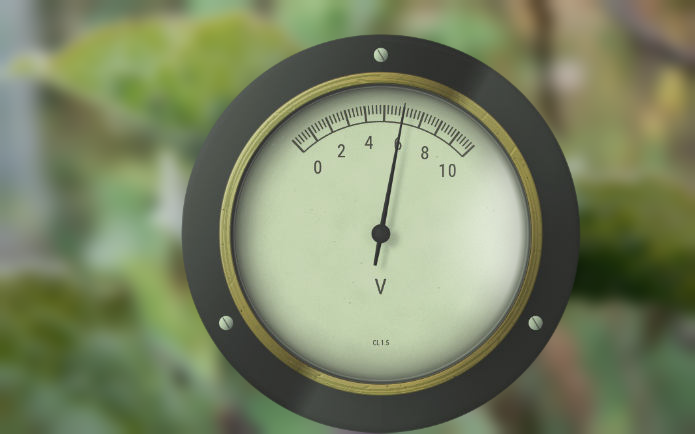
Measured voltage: 6 V
